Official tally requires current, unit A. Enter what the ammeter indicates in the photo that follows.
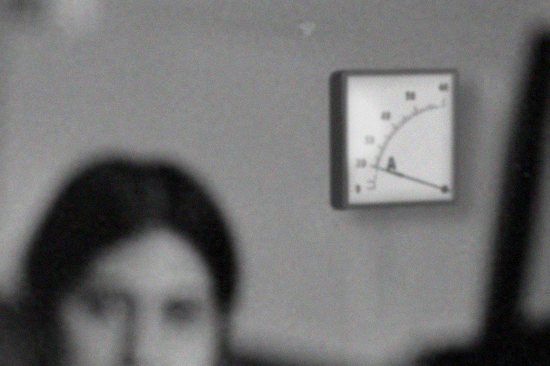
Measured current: 20 A
